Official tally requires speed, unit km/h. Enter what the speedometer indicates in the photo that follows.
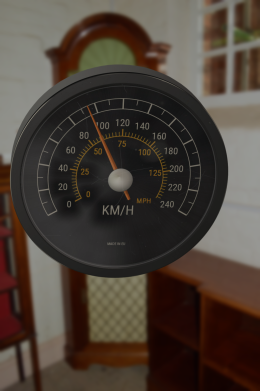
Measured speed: 95 km/h
